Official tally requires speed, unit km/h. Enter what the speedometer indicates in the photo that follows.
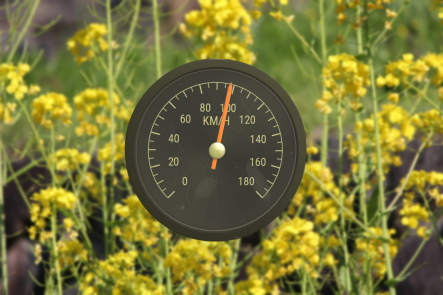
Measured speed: 97.5 km/h
